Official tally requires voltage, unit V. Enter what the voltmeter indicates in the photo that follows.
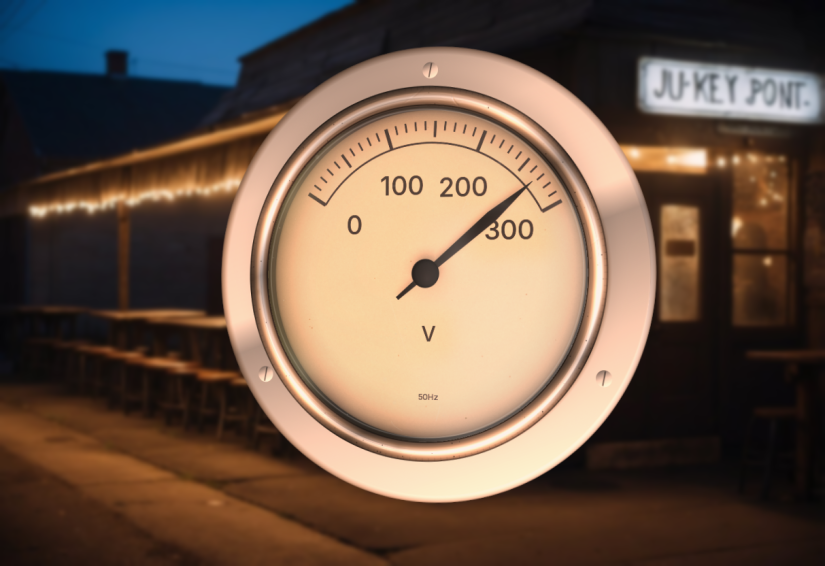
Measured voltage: 270 V
